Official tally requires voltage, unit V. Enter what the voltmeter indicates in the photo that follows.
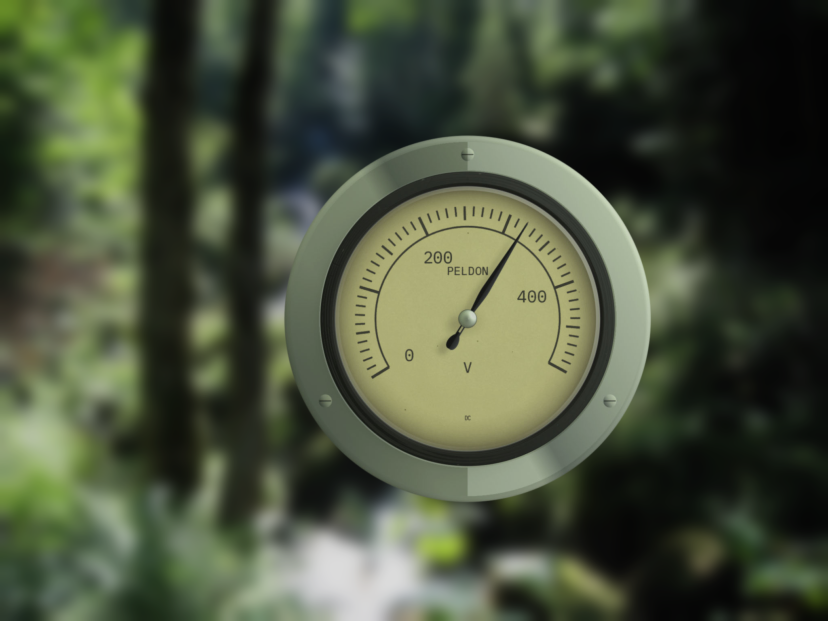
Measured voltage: 320 V
